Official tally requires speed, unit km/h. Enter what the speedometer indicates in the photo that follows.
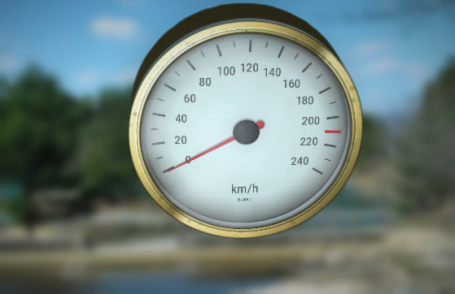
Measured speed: 0 km/h
